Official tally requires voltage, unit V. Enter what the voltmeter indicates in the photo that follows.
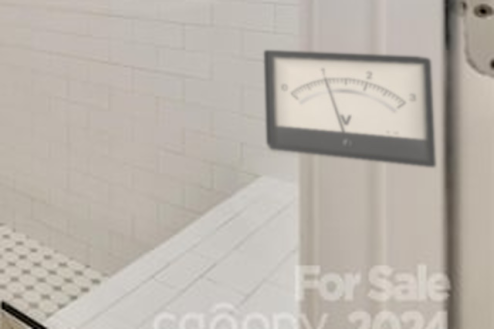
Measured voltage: 1 V
